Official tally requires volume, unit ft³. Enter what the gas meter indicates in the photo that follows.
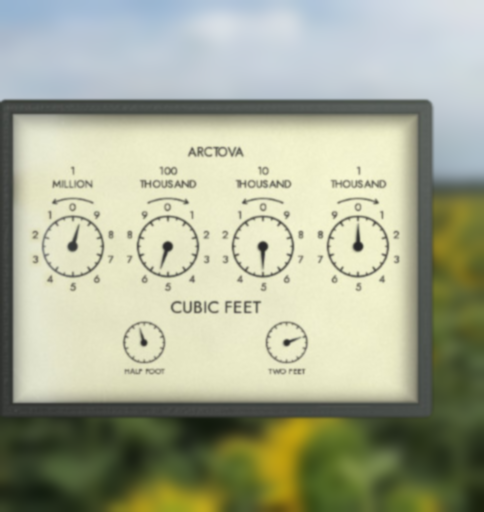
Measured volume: 955000 ft³
